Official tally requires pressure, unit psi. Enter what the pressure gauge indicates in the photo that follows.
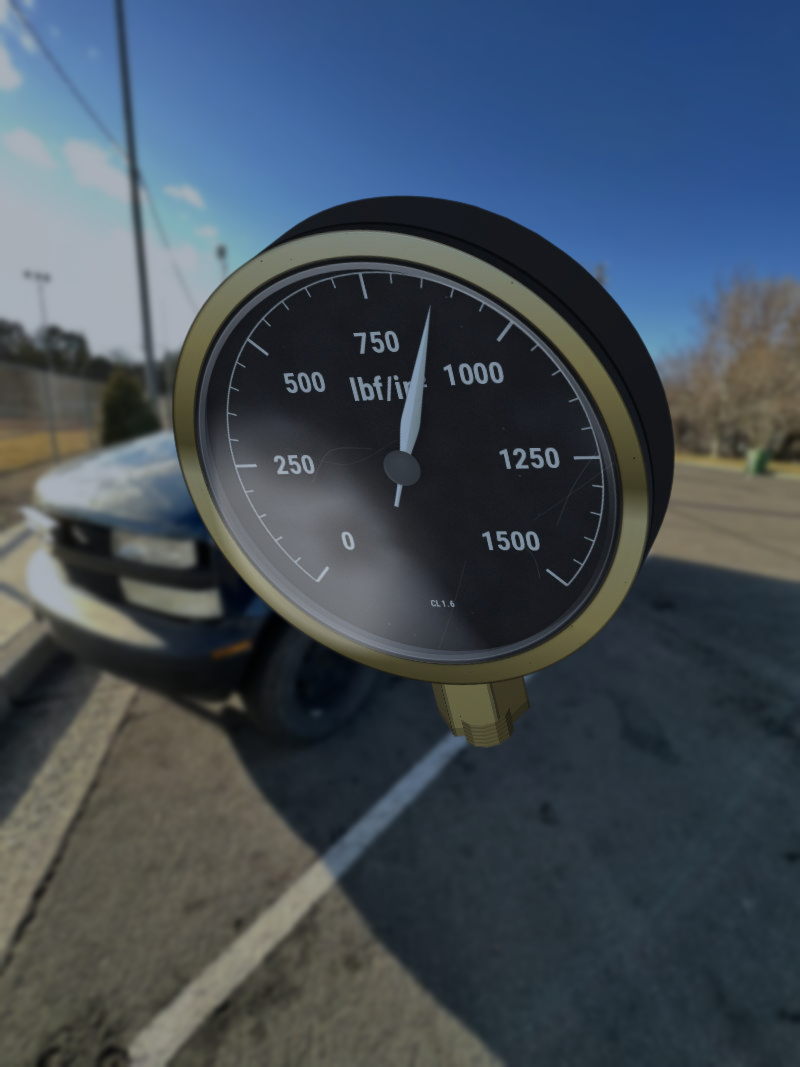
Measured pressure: 875 psi
